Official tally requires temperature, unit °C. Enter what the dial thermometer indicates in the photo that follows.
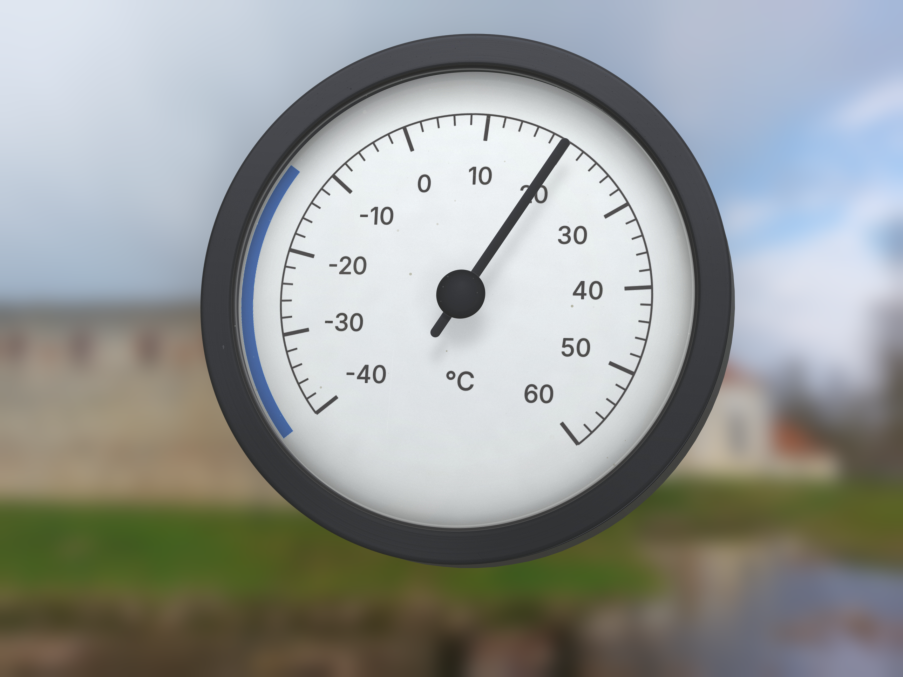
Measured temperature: 20 °C
